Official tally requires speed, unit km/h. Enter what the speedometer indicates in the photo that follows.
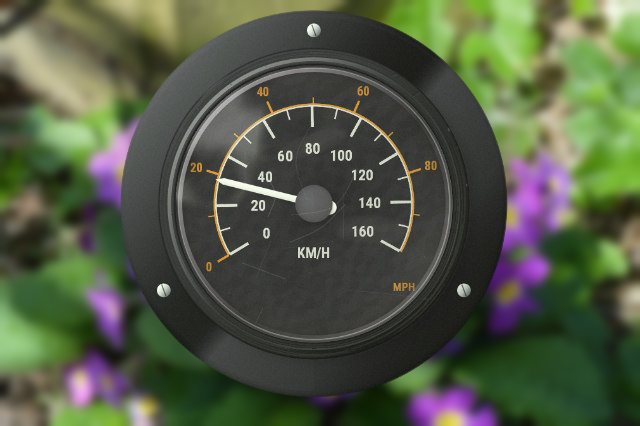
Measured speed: 30 km/h
